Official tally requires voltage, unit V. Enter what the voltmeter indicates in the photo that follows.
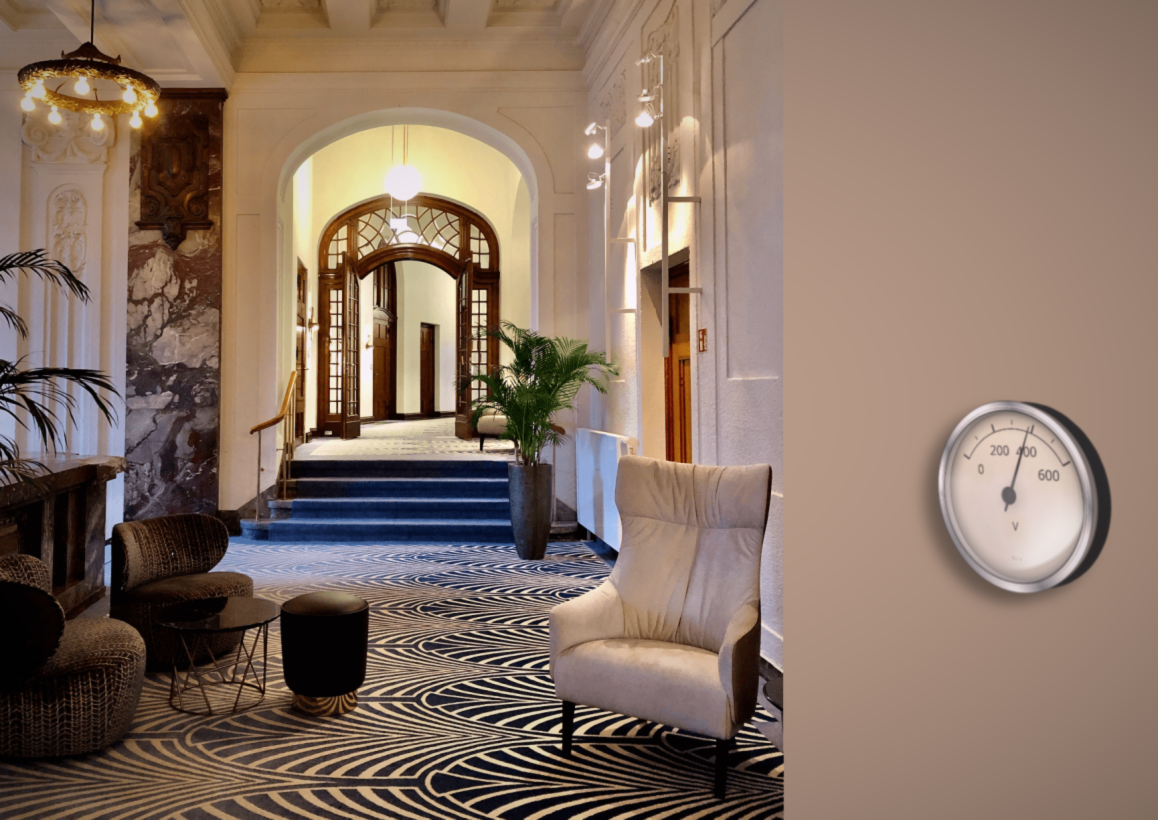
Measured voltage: 400 V
